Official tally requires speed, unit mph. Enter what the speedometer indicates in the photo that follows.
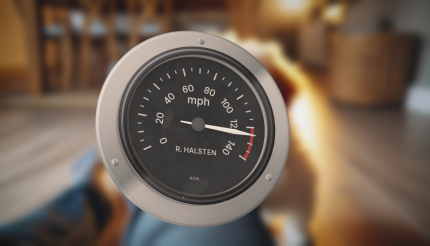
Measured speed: 125 mph
